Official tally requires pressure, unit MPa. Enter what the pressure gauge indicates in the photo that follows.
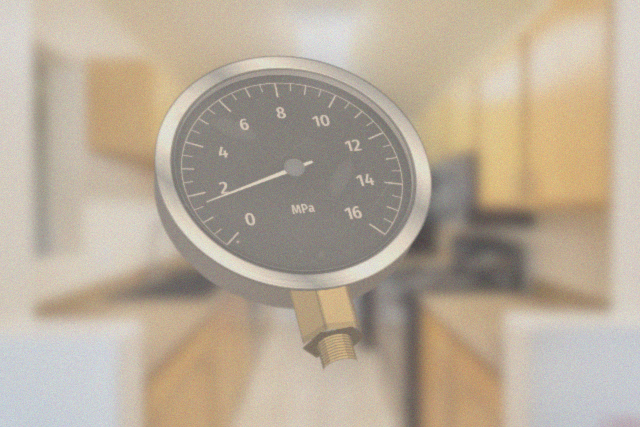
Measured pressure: 1.5 MPa
